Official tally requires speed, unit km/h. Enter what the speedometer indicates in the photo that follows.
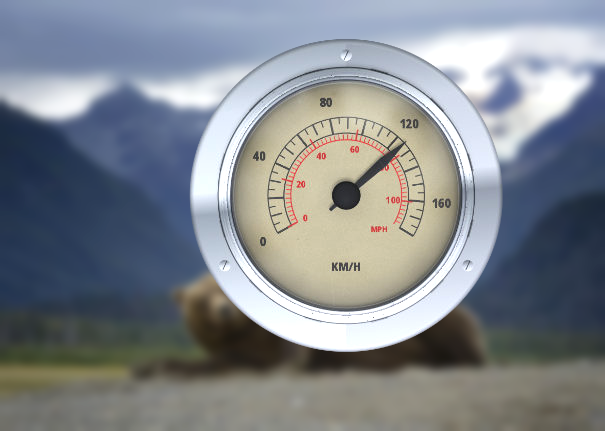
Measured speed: 125 km/h
